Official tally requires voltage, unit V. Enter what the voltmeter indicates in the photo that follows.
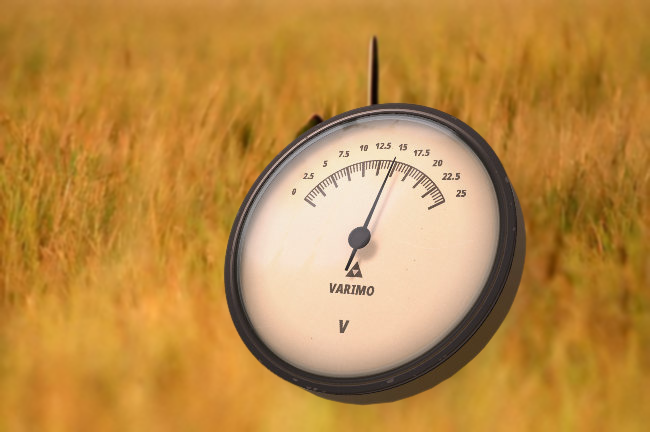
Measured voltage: 15 V
